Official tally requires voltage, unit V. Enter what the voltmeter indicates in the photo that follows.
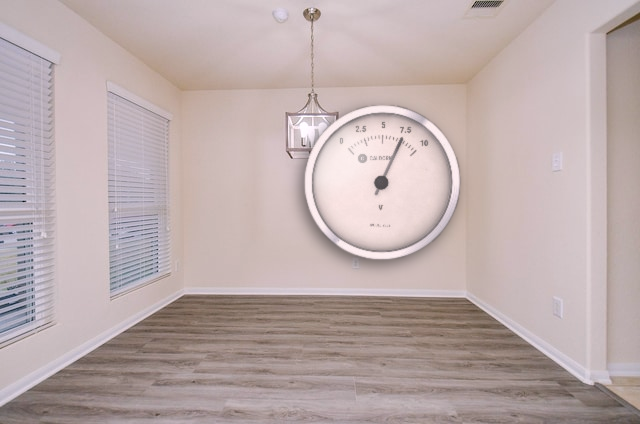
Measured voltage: 7.5 V
